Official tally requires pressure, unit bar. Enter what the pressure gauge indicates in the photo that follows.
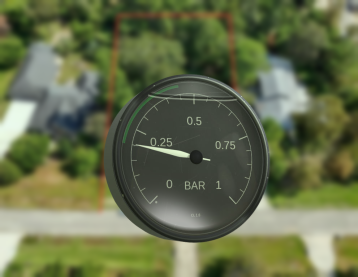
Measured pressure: 0.2 bar
